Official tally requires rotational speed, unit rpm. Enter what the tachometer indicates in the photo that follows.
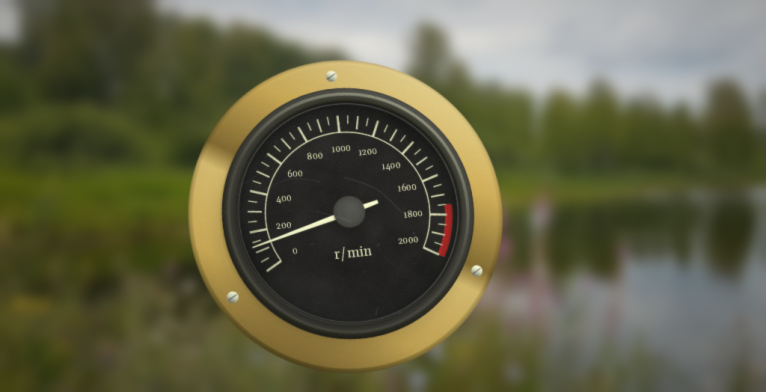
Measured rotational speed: 125 rpm
